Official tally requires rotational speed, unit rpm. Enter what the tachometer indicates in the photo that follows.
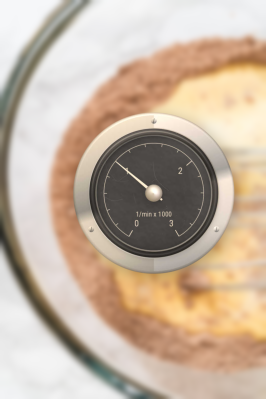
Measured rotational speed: 1000 rpm
